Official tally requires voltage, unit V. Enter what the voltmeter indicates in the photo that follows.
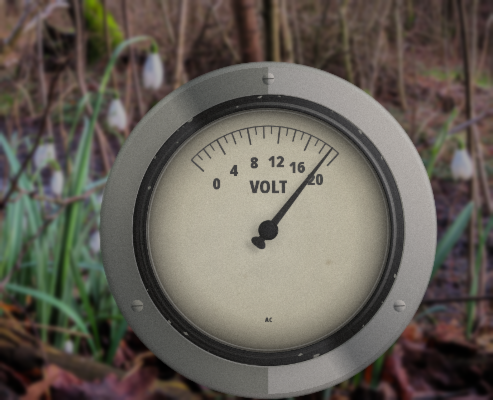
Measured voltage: 19 V
